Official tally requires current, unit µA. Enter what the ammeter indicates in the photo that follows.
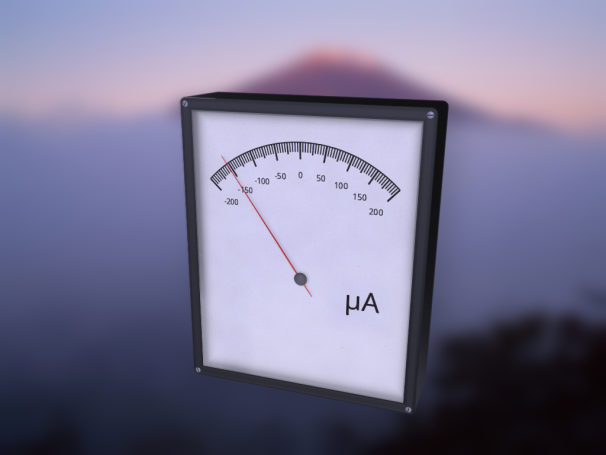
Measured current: -150 µA
